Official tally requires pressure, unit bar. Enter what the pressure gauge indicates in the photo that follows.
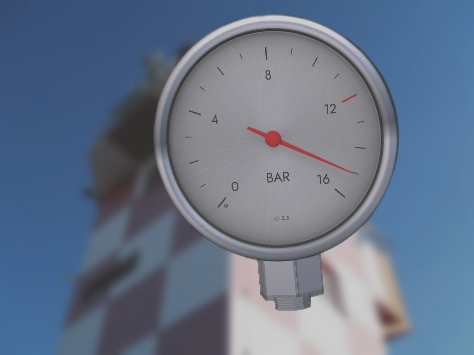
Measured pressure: 15 bar
